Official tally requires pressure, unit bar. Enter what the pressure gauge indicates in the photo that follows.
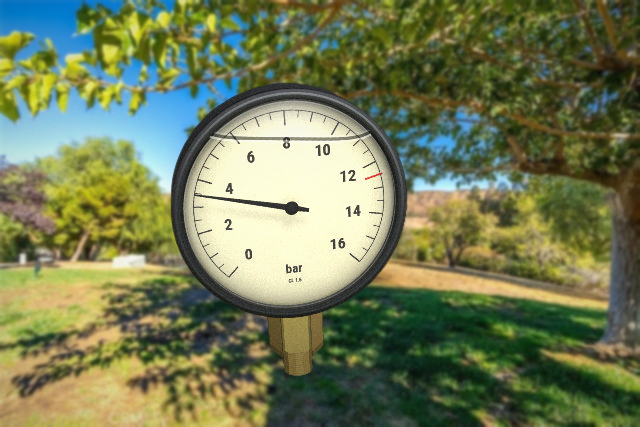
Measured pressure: 3.5 bar
